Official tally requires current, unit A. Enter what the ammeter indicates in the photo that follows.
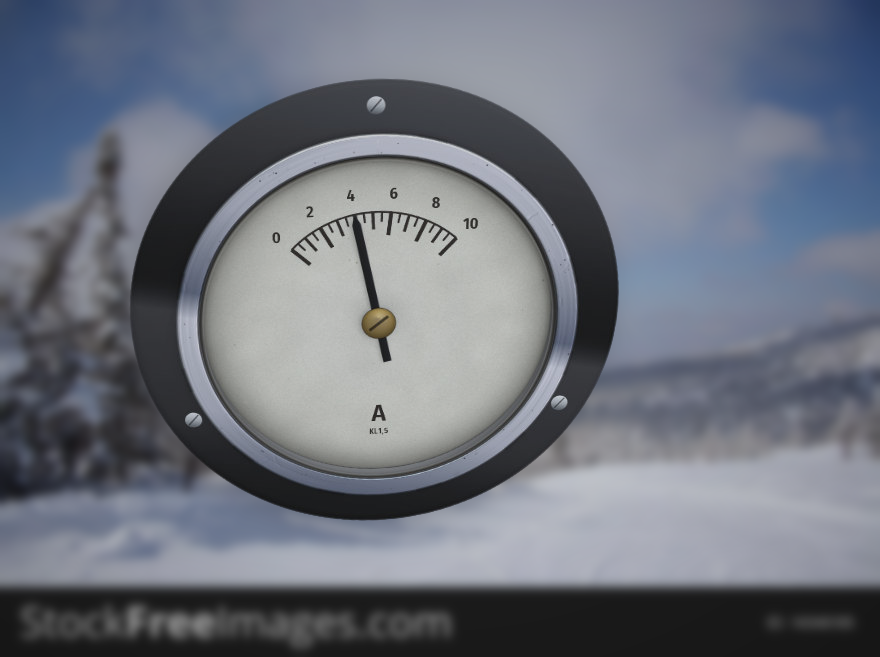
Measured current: 4 A
